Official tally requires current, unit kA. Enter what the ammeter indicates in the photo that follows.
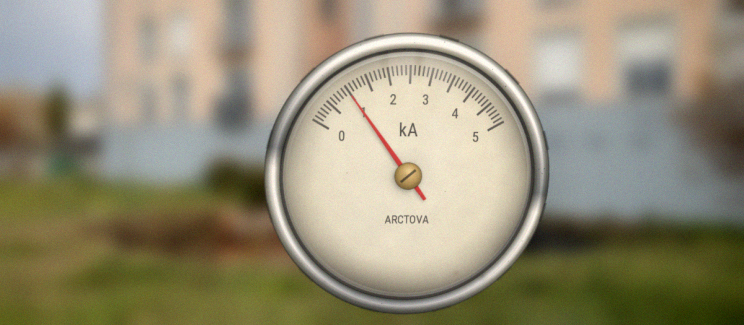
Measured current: 1 kA
